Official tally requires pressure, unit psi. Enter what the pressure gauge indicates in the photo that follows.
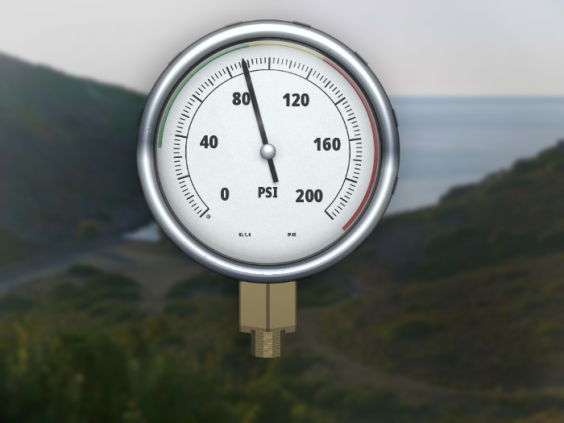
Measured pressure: 88 psi
